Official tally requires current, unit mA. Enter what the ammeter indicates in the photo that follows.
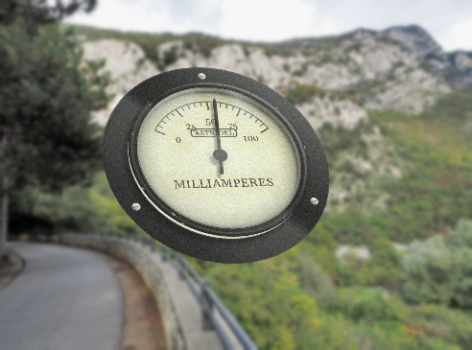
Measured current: 55 mA
